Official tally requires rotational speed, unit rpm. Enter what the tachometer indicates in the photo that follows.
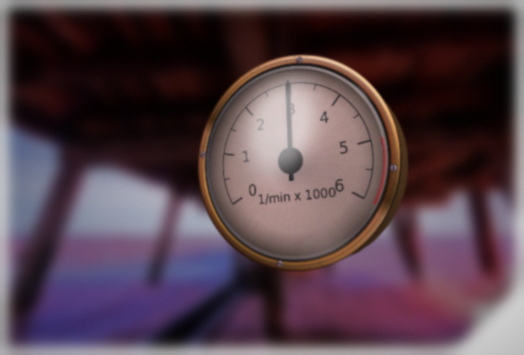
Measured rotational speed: 3000 rpm
